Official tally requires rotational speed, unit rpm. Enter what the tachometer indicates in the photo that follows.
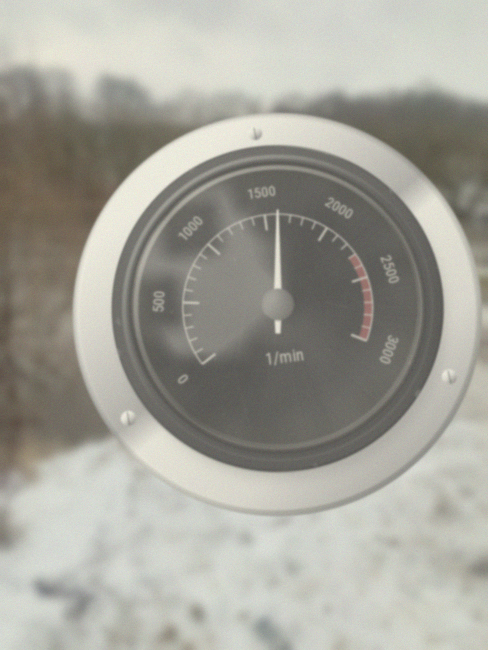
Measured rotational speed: 1600 rpm
